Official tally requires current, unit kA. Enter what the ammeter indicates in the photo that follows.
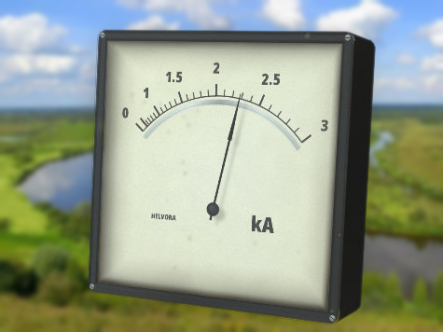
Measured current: 2.3 kA
